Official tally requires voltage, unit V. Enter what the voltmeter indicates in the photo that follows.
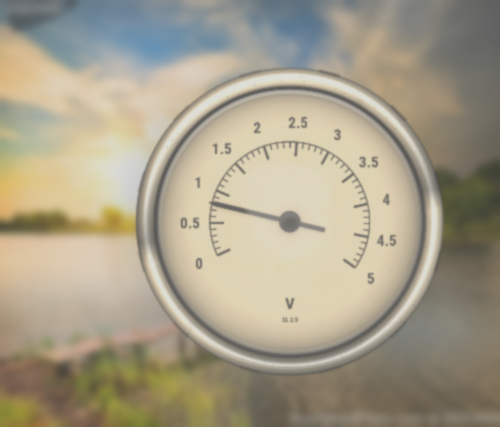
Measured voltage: 0.8 V
